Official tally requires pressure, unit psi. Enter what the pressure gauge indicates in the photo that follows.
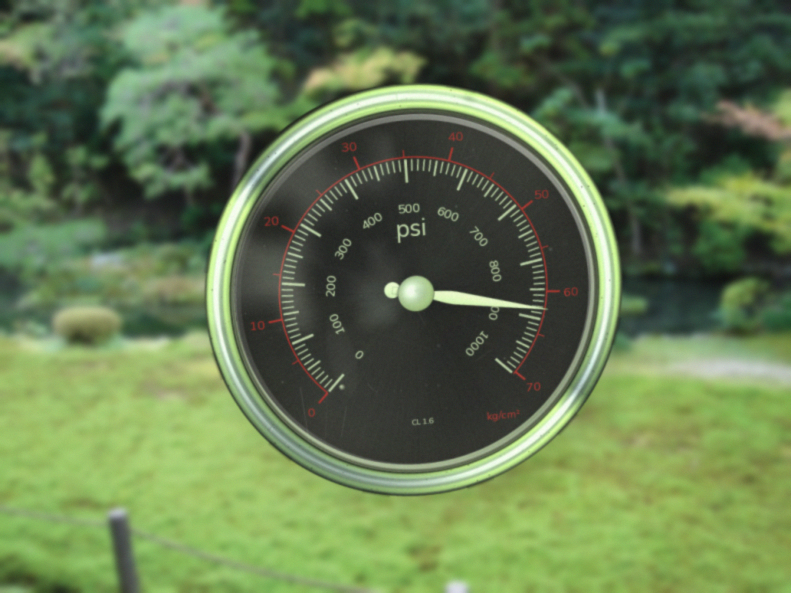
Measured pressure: 880 psi
